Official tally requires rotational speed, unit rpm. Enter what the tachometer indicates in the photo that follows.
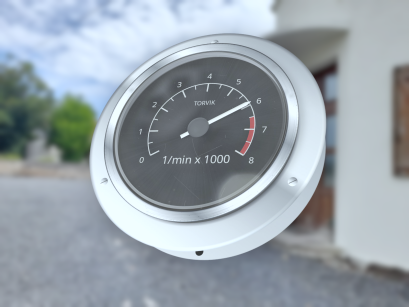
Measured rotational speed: 6000 rpm
